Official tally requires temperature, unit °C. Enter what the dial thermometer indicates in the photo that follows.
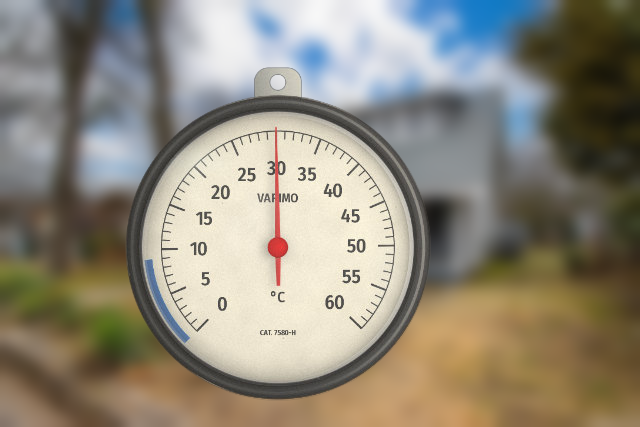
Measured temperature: 30 °C
